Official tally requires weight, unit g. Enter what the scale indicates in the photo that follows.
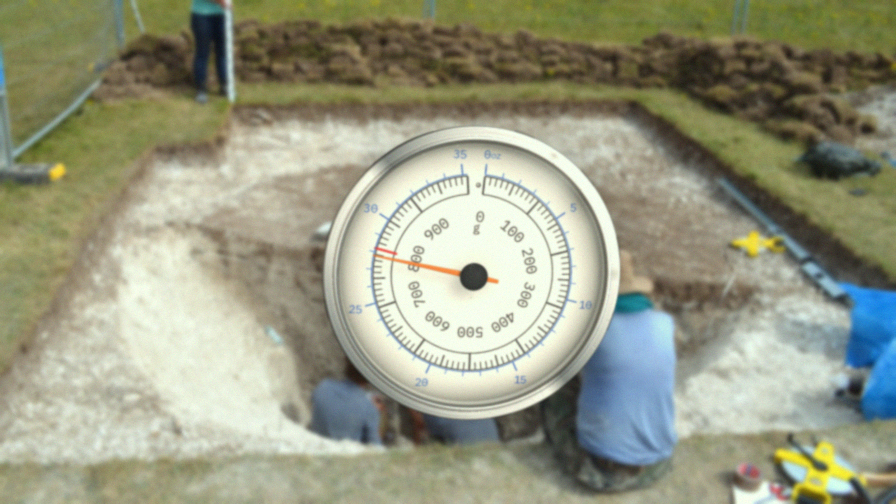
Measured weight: 790 g
